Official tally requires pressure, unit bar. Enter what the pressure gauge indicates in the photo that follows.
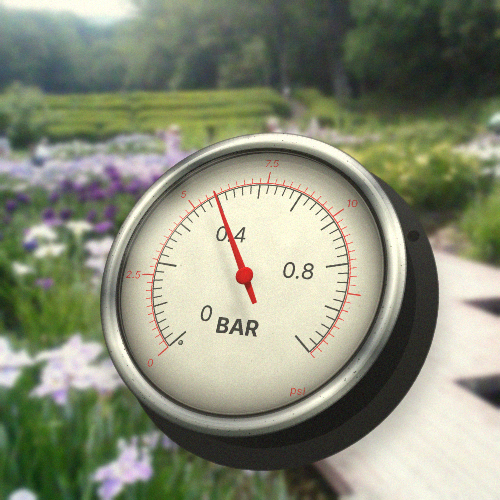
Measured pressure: 0.4 bar
